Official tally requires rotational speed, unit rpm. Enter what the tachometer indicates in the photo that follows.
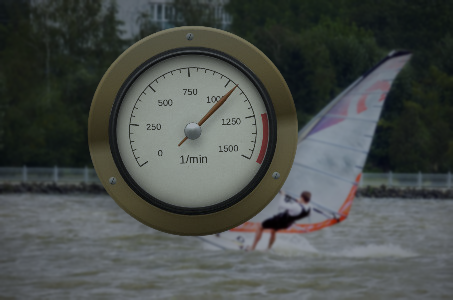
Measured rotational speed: 1050 rpm
